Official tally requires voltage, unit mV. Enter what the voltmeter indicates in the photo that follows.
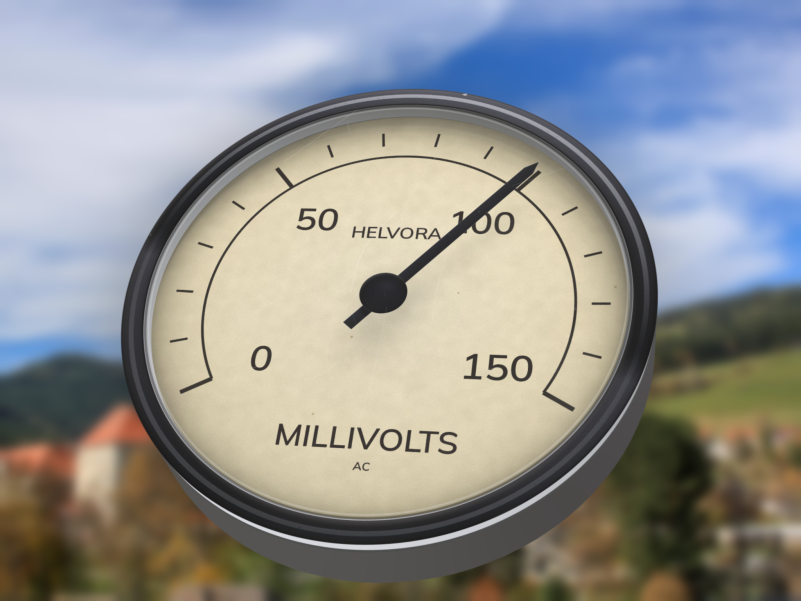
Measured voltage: 100 mV
